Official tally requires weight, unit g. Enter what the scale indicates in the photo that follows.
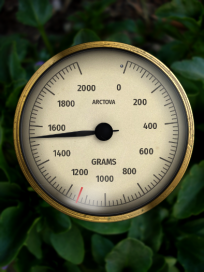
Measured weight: 1540 g
